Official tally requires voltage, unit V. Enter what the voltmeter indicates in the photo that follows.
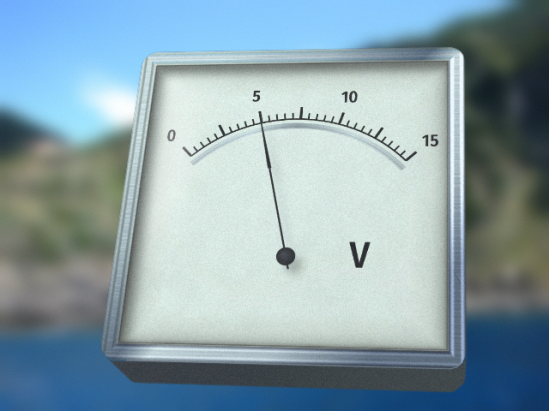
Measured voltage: 5 V
